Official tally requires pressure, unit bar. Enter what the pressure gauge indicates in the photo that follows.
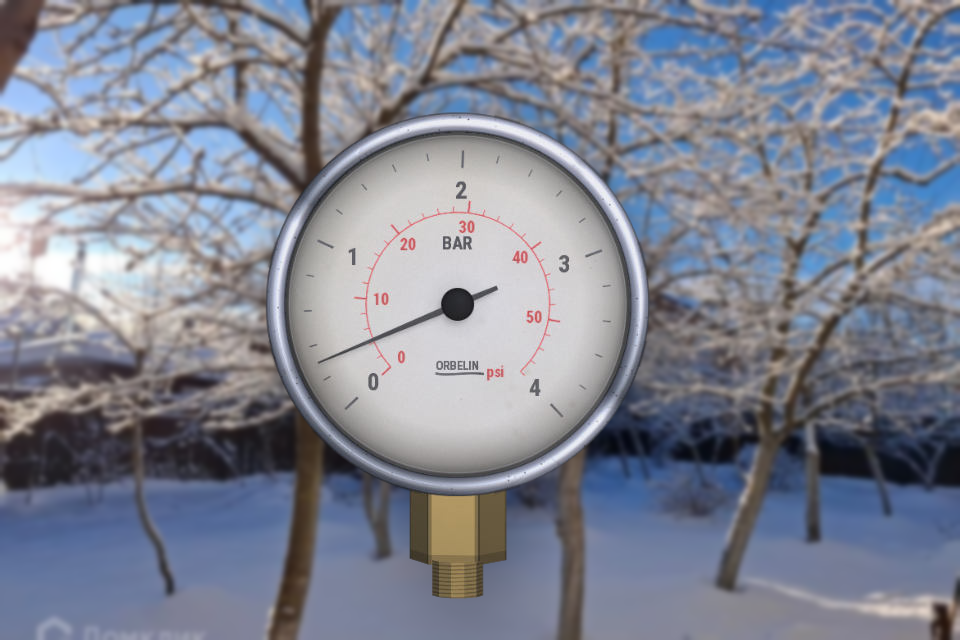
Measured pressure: 0.3 bar
